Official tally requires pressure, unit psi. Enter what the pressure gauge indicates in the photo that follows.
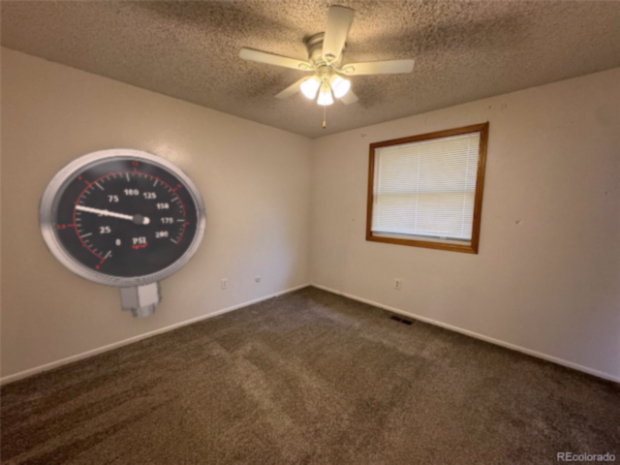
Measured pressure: 50 psi
